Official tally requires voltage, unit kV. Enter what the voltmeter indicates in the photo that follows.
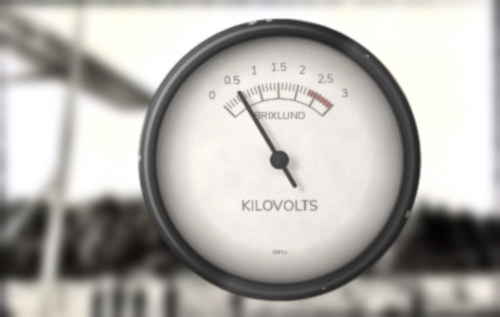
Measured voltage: 0.5 kV
